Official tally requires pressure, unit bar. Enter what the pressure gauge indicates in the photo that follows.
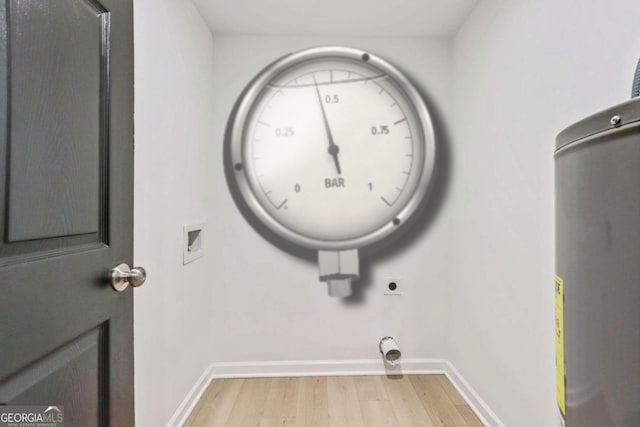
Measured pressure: 0.45 bar
